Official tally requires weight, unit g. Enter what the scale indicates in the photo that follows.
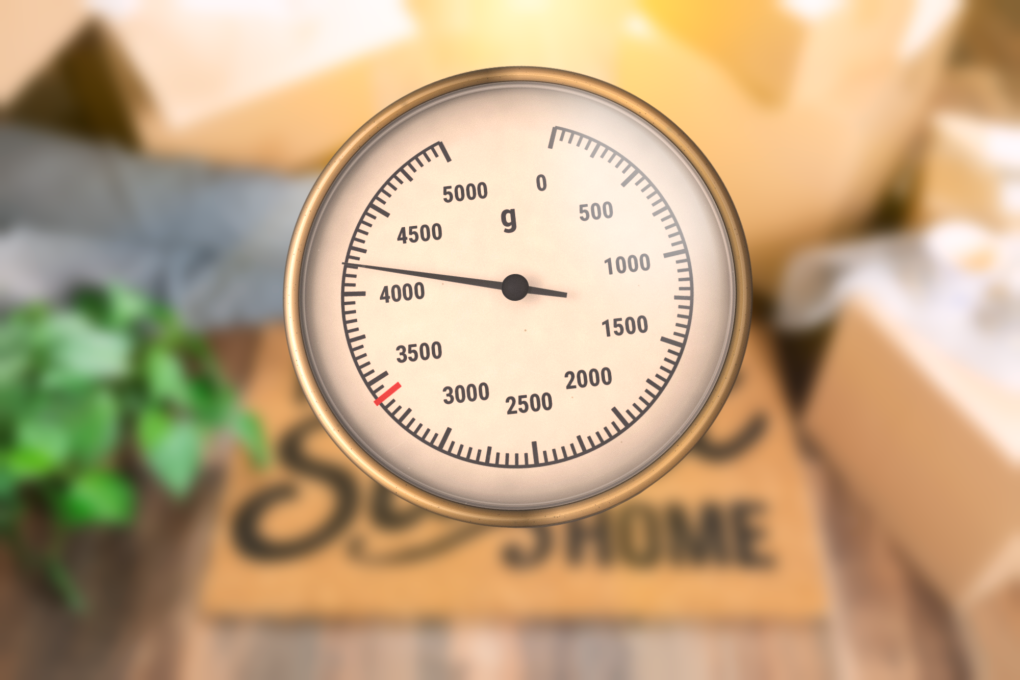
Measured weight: 4150 g
